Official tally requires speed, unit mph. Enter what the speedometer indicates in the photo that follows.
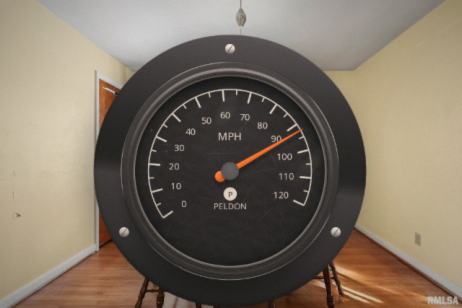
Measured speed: 92.5 mph
